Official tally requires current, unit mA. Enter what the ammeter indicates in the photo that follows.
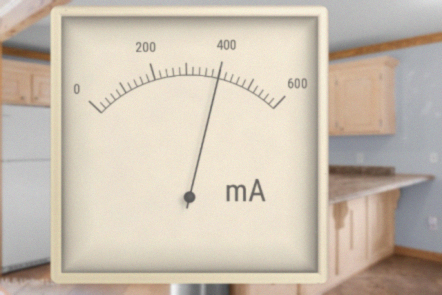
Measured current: 400 mA
